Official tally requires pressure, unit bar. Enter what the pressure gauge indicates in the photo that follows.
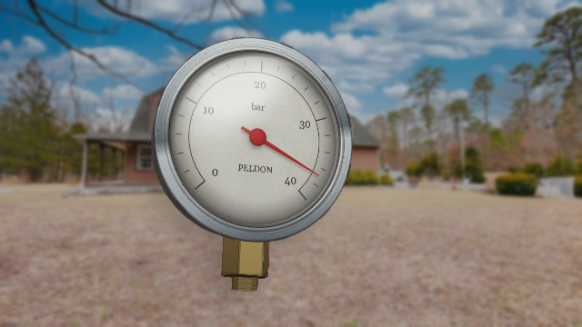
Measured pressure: 37 bar
